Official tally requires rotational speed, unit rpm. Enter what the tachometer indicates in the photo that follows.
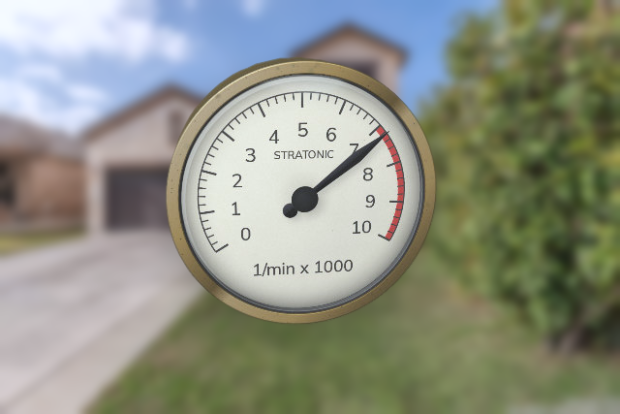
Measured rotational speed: 7200 rpm
